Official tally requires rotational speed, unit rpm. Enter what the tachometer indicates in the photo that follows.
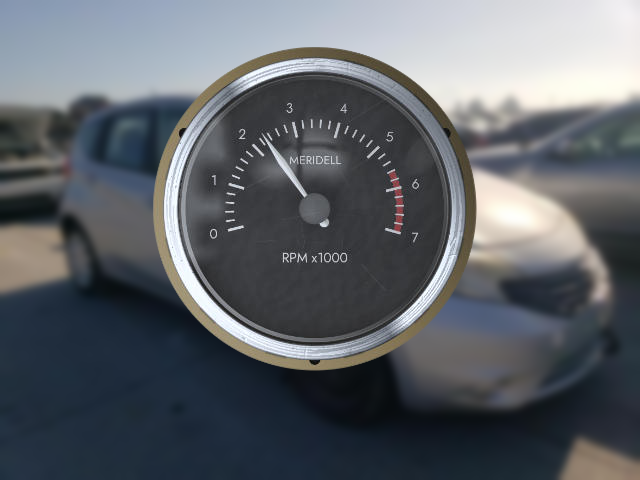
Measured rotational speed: 2300 rpm
